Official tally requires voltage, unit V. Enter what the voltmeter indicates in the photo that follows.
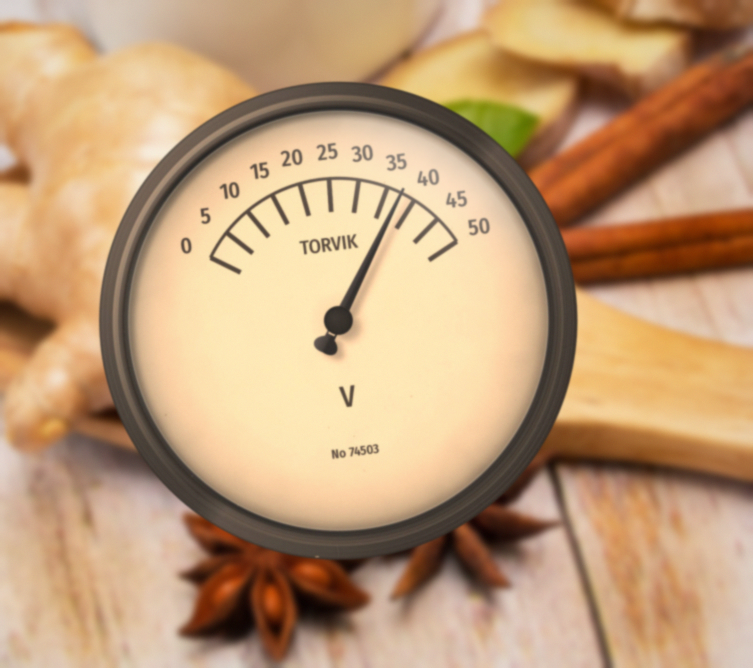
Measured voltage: 37.5 V
